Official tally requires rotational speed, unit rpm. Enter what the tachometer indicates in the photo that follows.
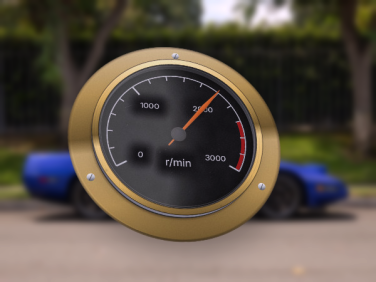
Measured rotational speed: 2000 rpm
